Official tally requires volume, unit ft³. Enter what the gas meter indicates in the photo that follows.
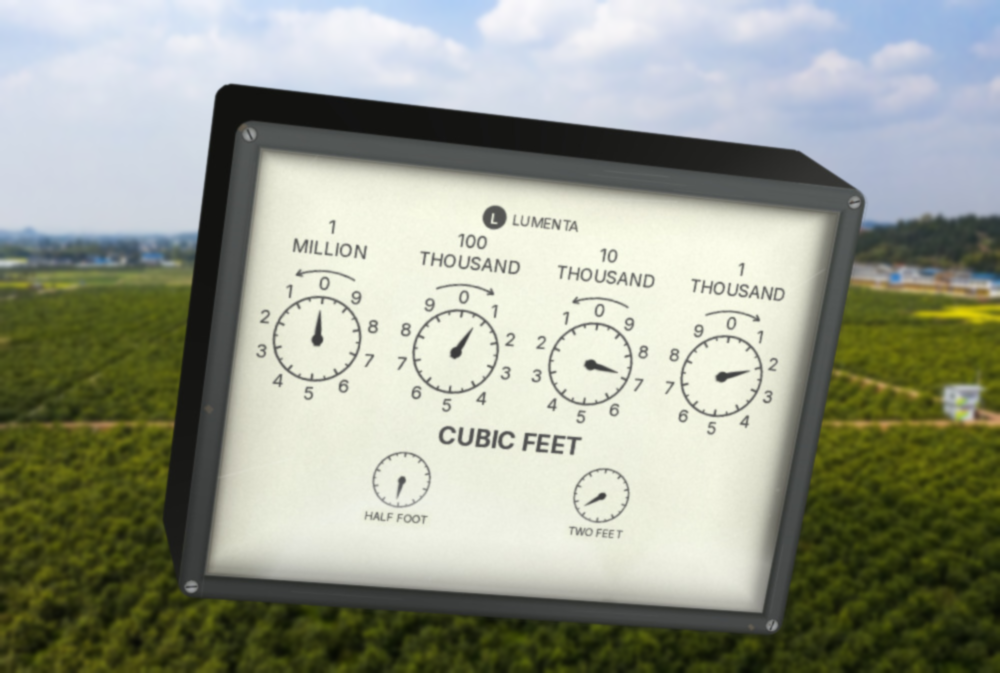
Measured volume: 7200 ft³
